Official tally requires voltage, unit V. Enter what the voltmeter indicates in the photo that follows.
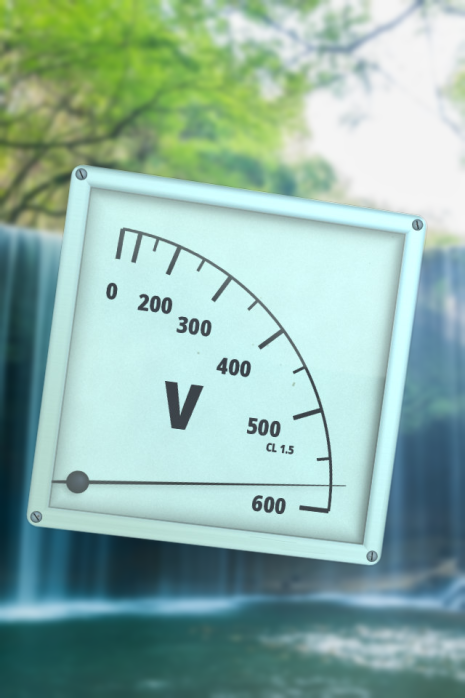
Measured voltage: 575 V
